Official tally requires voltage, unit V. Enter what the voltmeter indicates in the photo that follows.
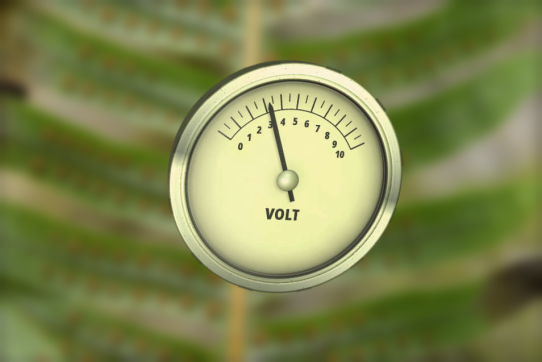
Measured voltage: 3.25 V
